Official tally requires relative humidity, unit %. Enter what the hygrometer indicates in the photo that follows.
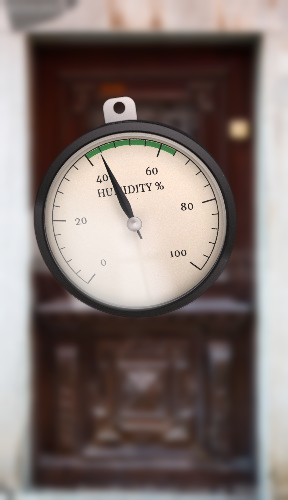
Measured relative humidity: 44 %
